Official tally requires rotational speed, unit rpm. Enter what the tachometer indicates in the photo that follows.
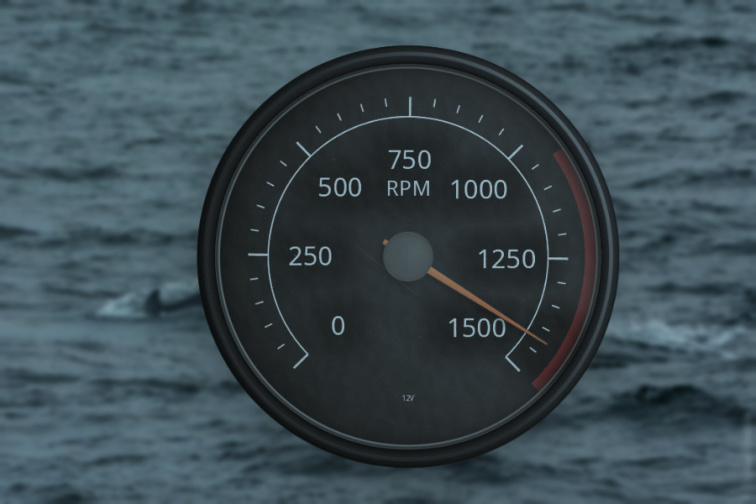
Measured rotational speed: 1425 rpm
